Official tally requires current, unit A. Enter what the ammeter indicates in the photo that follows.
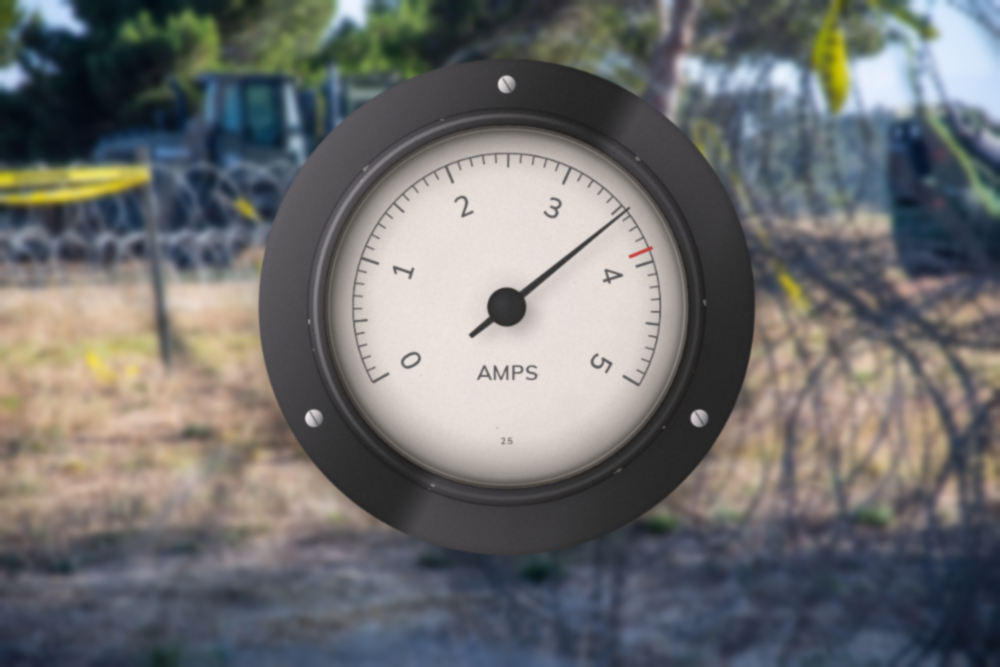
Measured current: 3.55 A
